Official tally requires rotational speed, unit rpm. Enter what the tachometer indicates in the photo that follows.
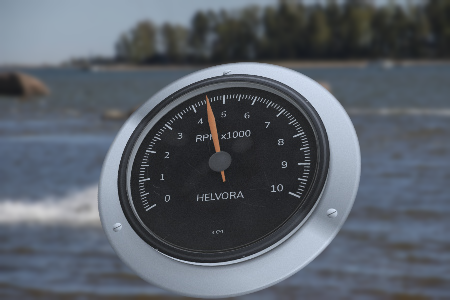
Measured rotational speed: 4500 rpm
